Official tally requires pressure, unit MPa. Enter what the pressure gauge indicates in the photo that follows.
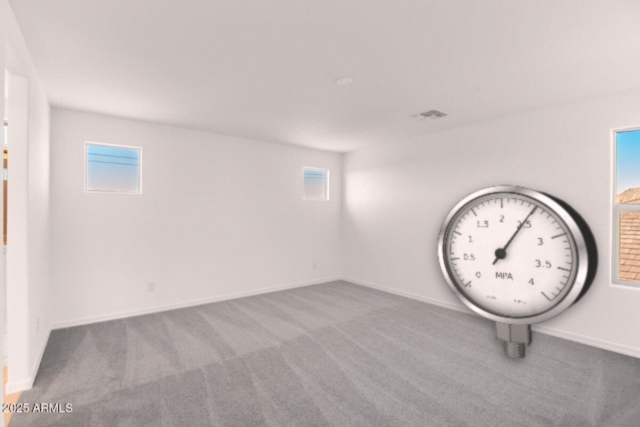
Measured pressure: 2.5 MPa
